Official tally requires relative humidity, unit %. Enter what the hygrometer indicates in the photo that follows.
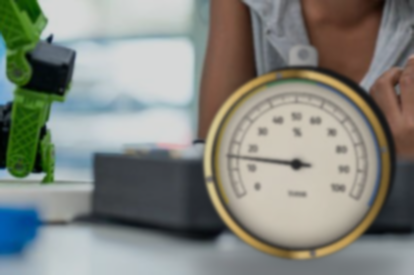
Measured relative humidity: 15 %
